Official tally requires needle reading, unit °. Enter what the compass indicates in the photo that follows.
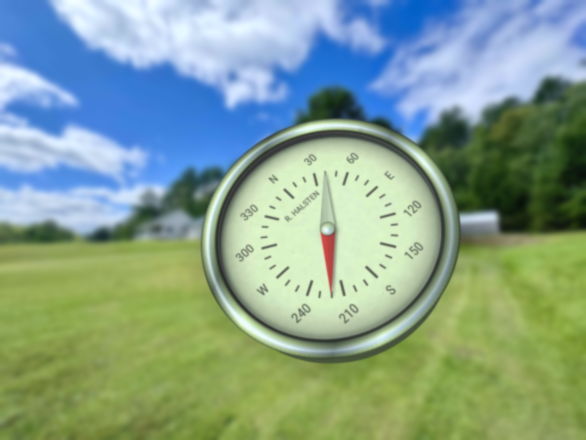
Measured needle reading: 220 °
